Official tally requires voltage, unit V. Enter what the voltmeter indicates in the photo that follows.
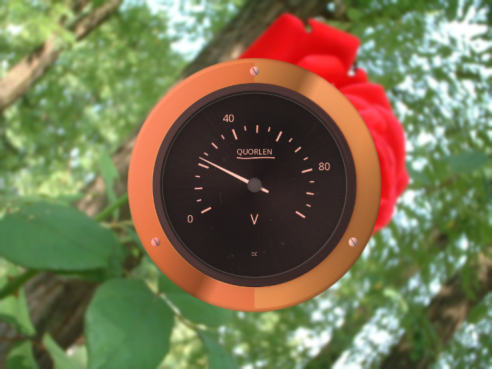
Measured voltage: 22.5 V
